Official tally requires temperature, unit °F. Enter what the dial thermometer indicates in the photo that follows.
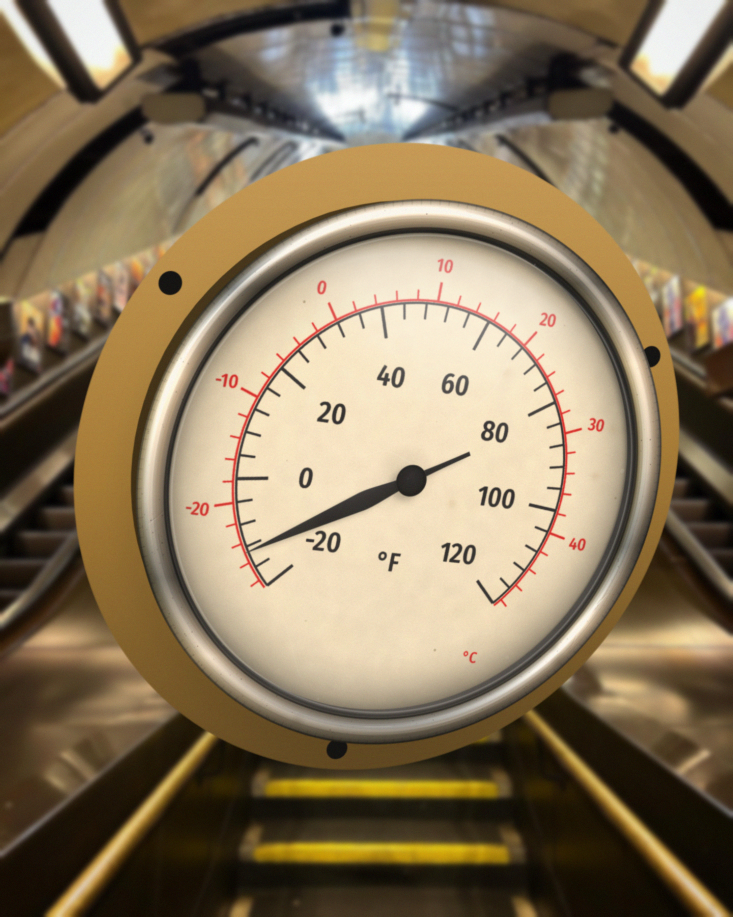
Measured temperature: -12 °F
